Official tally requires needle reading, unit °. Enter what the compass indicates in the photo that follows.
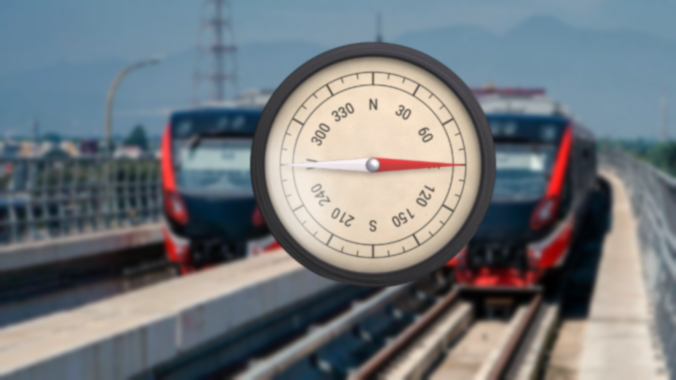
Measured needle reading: 90 °
